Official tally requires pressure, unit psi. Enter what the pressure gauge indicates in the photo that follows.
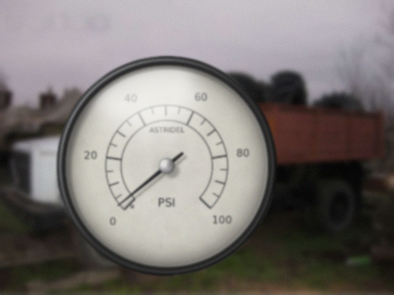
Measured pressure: 2.5 psi
